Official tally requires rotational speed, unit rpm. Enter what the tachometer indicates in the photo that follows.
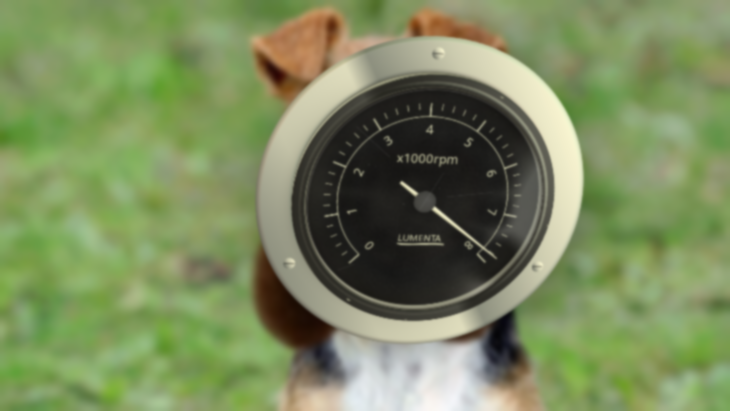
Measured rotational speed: 7800 rpm
